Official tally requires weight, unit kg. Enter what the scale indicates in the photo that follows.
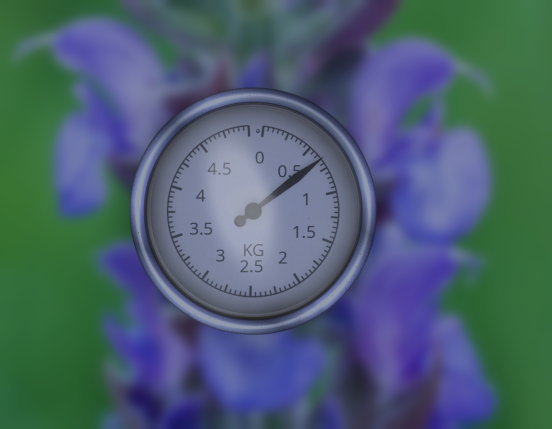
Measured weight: 0.65 kg
